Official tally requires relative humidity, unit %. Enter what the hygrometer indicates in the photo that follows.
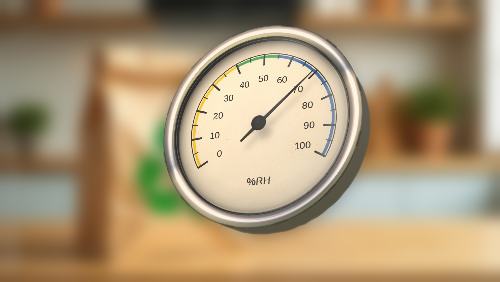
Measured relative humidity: 70 %
